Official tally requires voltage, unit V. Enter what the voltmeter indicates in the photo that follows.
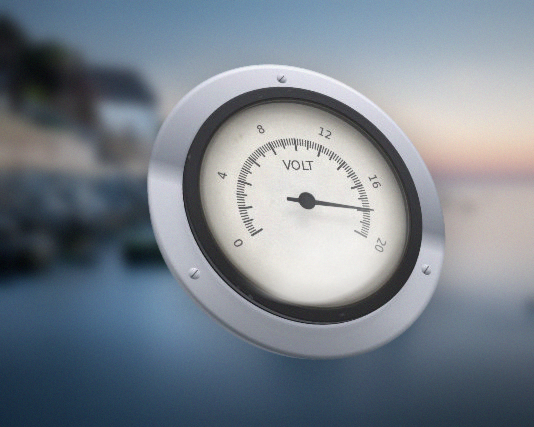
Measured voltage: 18 V
